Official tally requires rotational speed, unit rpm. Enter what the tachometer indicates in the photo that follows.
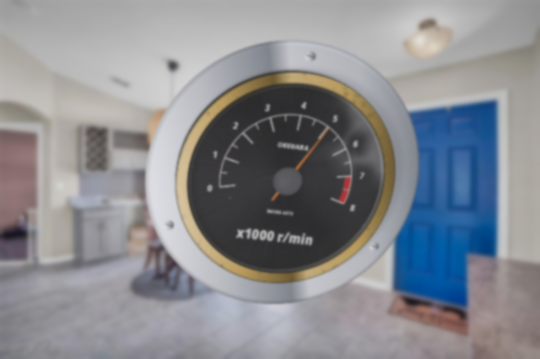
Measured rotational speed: 5000 rpm
